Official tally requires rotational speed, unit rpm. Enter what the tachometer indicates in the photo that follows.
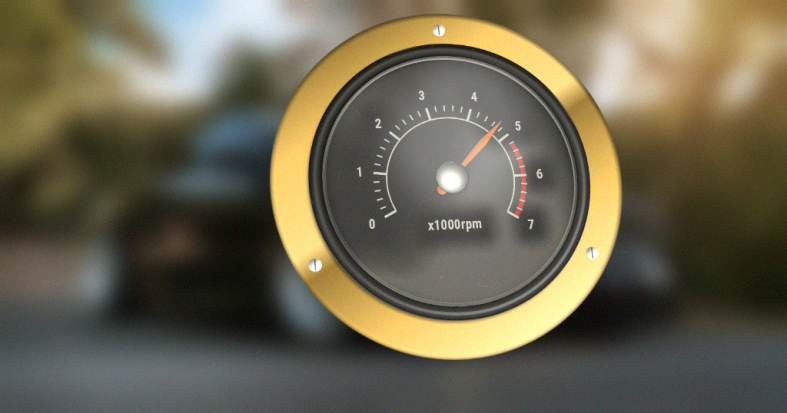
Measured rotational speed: 4700 rpm
